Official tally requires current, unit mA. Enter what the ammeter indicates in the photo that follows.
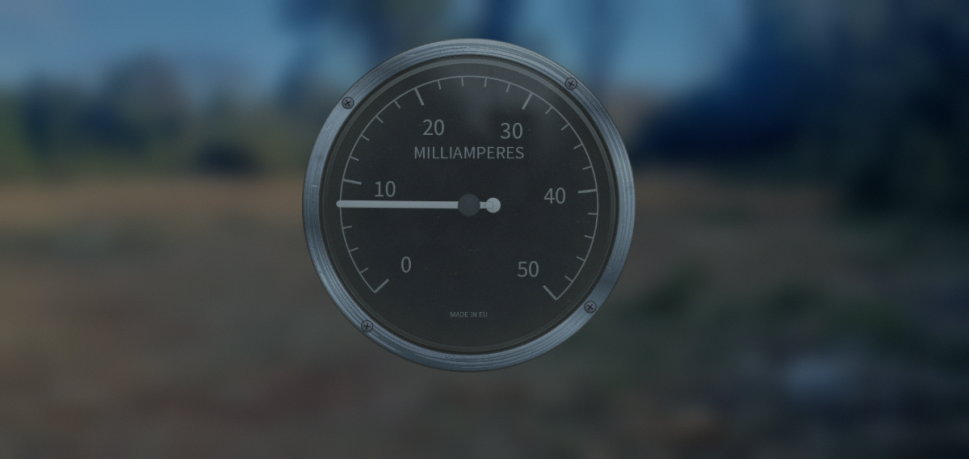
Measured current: 8 mA
